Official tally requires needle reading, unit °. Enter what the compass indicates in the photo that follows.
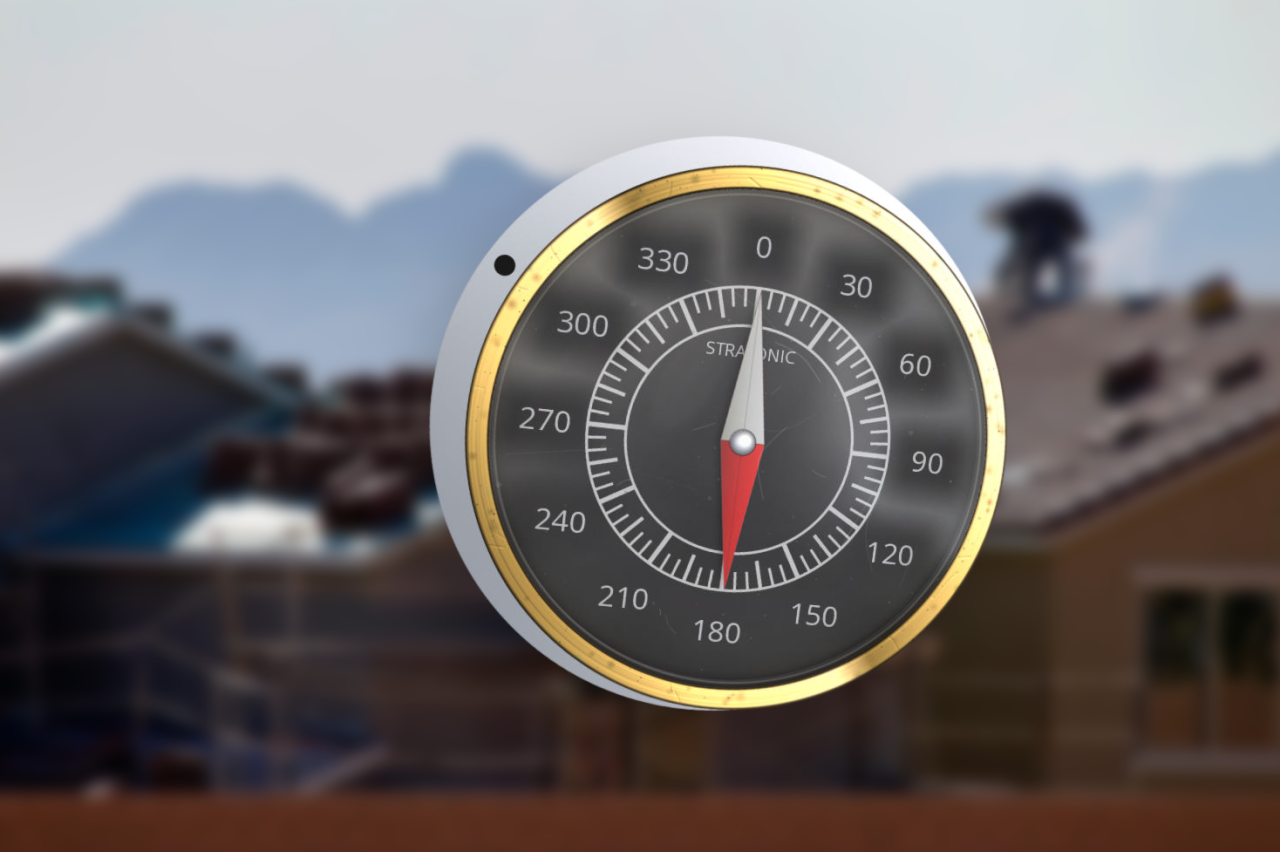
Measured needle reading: 180 °
